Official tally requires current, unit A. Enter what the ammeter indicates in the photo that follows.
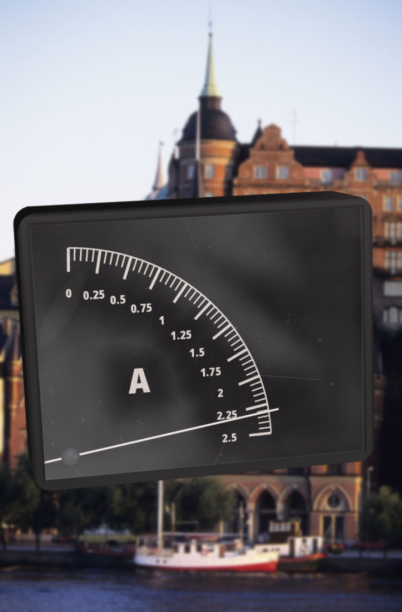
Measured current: 2.3 A
